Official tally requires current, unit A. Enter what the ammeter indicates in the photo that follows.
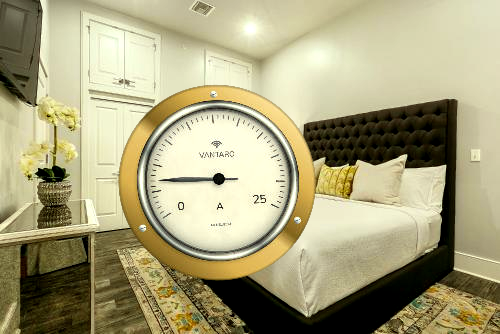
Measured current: 3.5 A
